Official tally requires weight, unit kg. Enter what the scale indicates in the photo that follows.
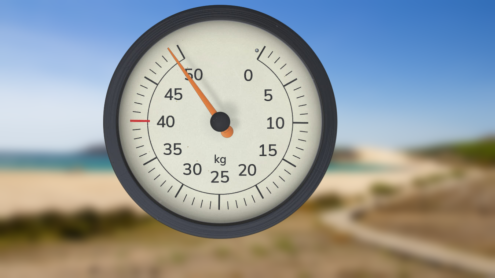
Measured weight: 49 kg
